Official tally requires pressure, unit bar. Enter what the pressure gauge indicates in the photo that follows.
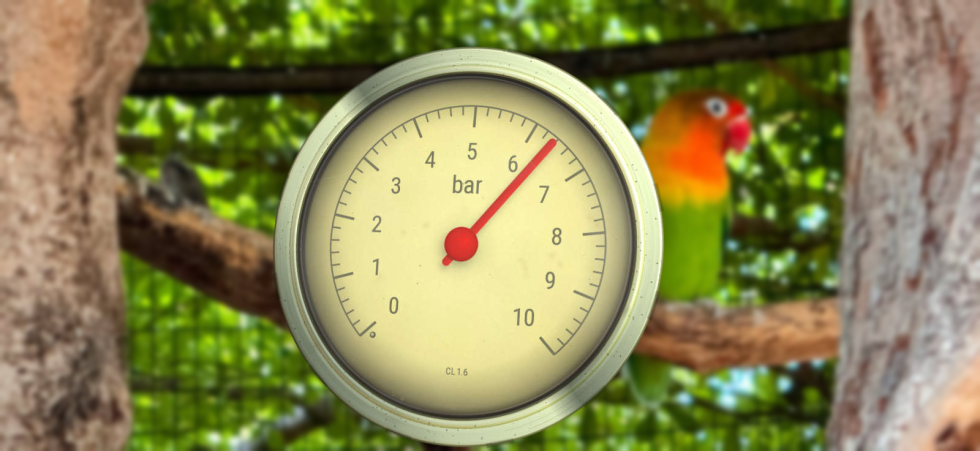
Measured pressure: 6.4 bar
